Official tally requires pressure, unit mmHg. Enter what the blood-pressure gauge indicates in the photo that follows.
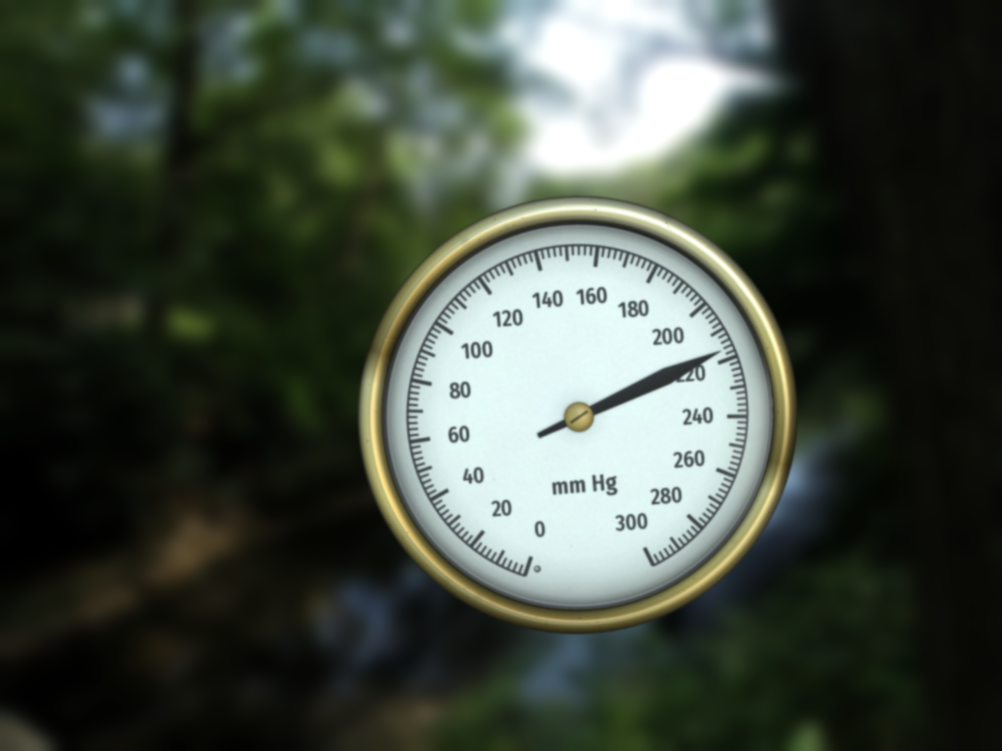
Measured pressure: 216 mmHg
